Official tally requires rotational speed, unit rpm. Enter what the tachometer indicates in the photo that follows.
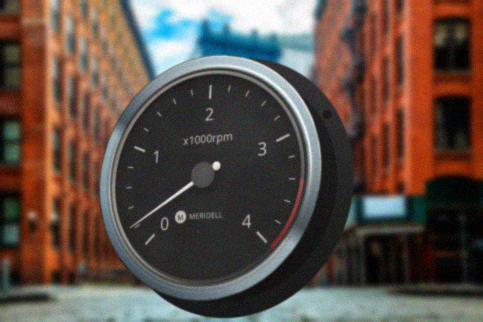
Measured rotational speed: 200 rpm
